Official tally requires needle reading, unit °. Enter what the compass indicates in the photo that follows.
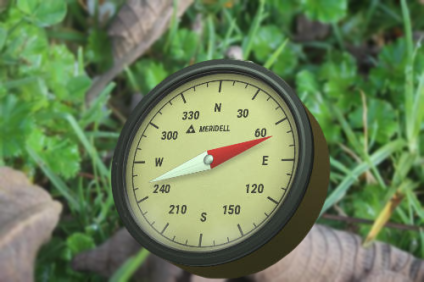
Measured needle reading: 70 °
